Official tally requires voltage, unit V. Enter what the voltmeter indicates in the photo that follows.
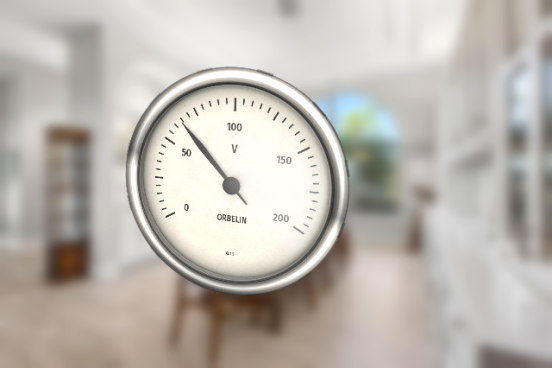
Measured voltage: 65 V
